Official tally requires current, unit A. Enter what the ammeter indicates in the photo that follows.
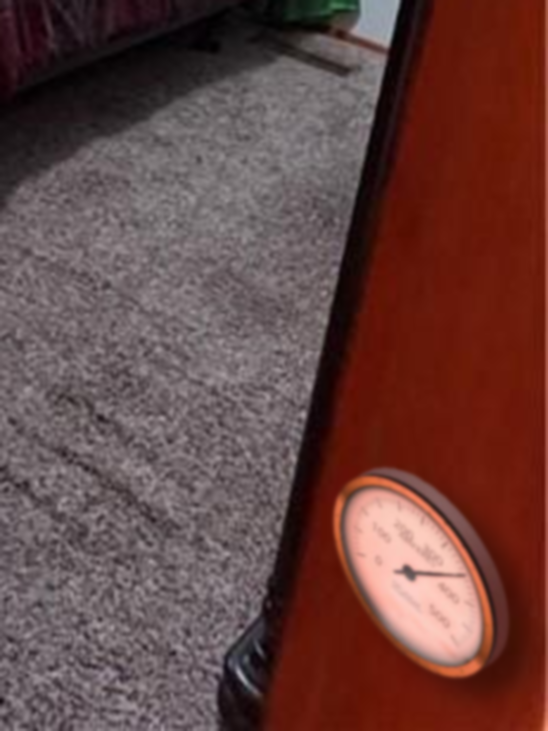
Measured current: 350 A
